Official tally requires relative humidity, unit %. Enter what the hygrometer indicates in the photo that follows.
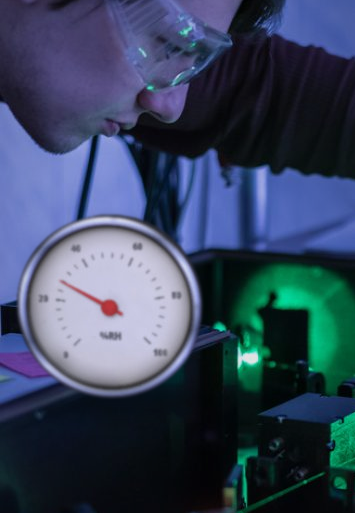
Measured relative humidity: 28 %
